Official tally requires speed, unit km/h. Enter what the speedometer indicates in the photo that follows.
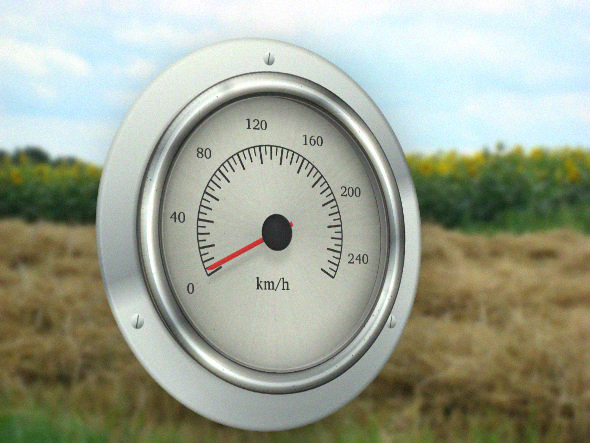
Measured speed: 5 km/h
